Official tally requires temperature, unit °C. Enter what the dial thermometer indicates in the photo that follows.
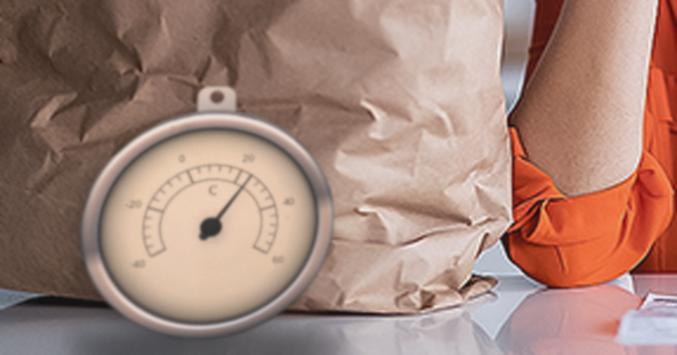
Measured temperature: 24 °C
